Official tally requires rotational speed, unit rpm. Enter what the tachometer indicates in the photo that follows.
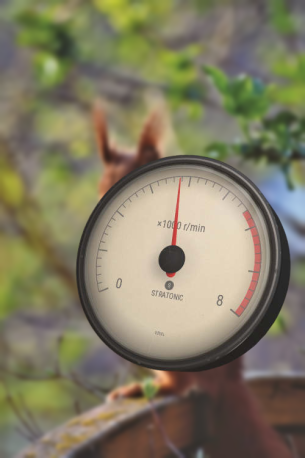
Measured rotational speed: 3800 rpm
